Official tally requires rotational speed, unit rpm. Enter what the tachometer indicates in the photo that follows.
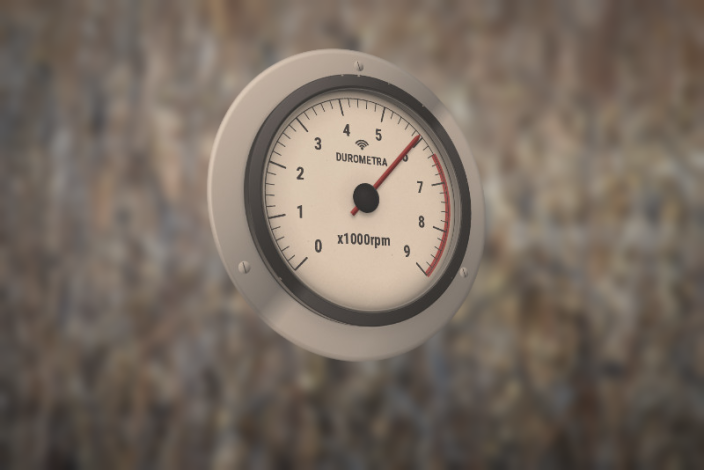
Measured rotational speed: 5900 rpm
